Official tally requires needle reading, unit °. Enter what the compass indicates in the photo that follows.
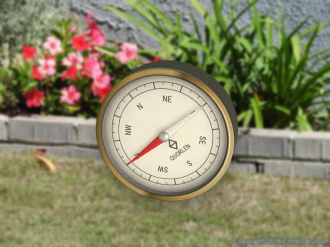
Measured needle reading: 270 °
